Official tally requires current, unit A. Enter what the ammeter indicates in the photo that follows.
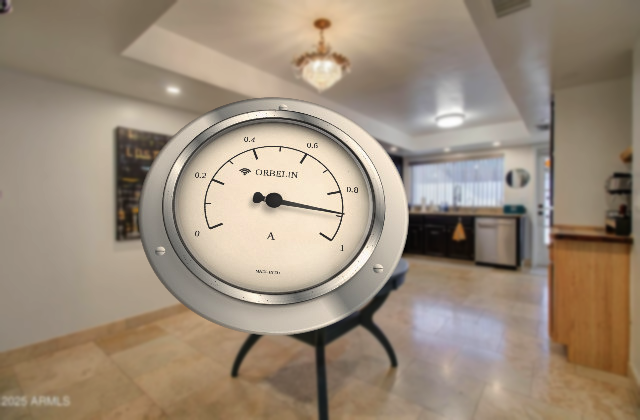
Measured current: 0.9 A
